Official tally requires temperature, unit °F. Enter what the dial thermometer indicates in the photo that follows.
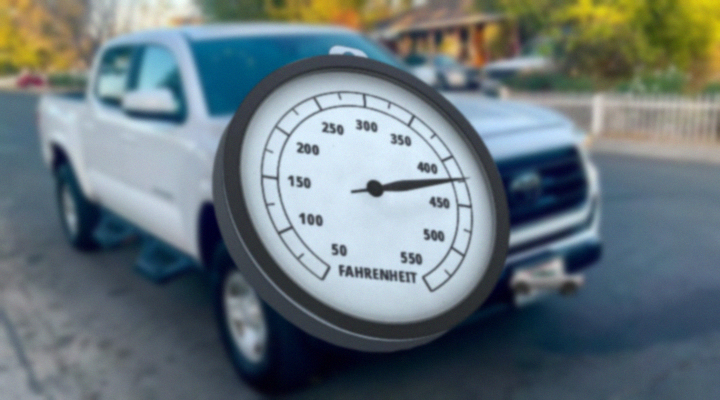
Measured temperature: 425 °F
